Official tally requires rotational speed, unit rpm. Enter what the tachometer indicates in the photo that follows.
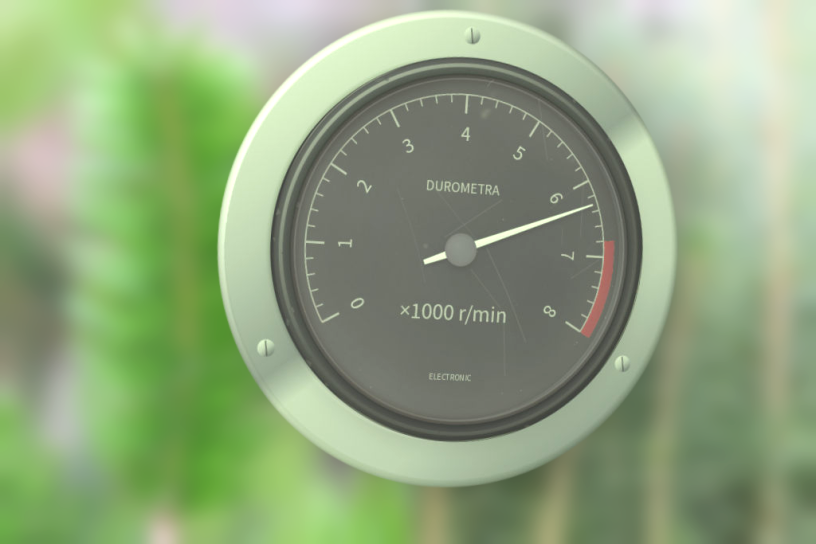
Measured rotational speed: 6300 rpm
